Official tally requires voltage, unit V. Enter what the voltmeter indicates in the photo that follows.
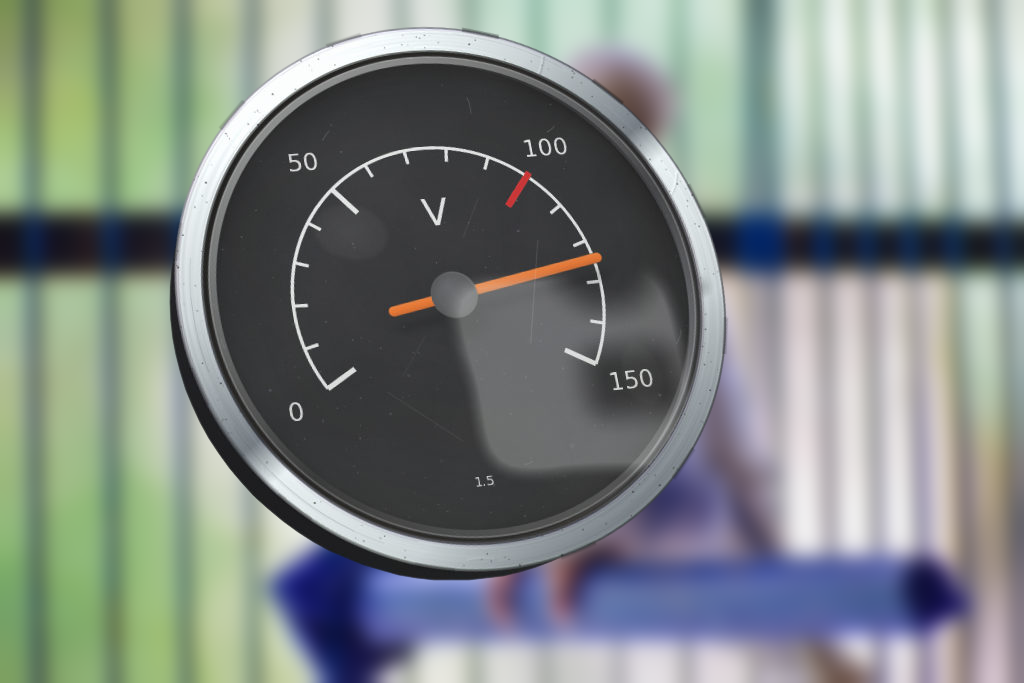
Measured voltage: 125 V
